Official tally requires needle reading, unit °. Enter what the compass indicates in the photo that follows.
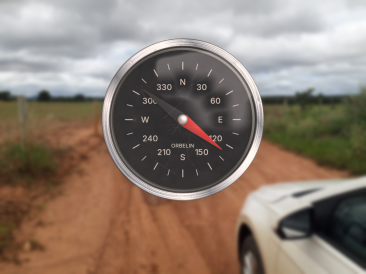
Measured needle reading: 127.5 °
